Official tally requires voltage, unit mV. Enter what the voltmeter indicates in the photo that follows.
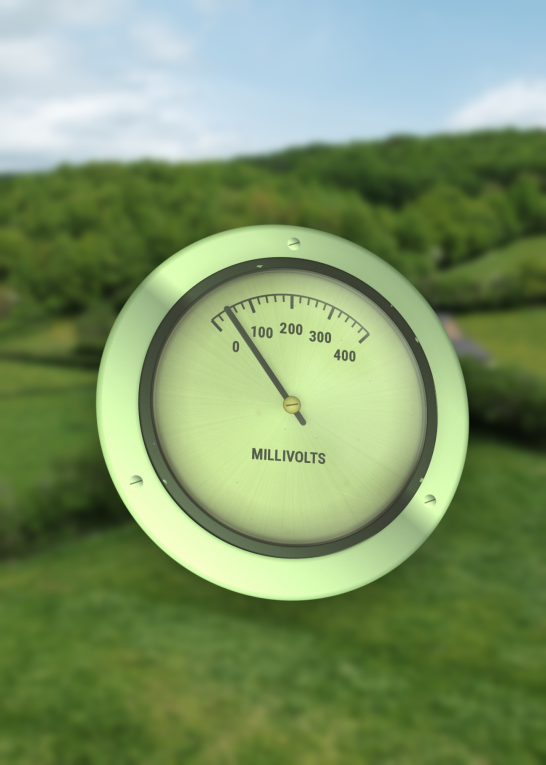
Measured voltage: 40 mV
